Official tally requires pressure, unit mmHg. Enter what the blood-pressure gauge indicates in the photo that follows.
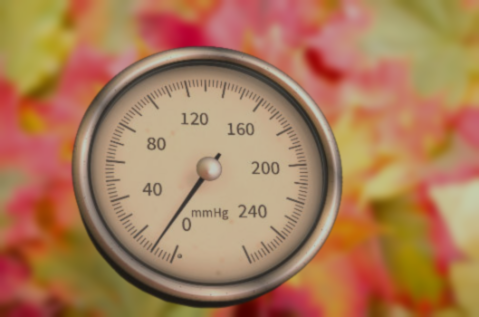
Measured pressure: 10 mmHg
